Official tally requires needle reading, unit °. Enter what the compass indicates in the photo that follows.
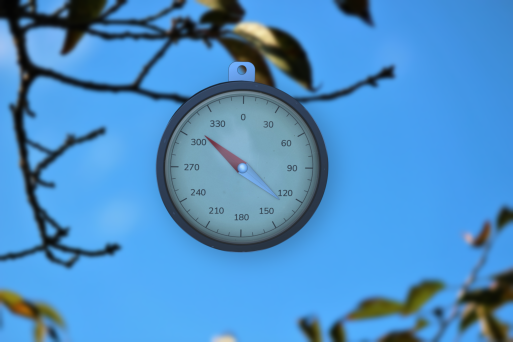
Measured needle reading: 310 °
